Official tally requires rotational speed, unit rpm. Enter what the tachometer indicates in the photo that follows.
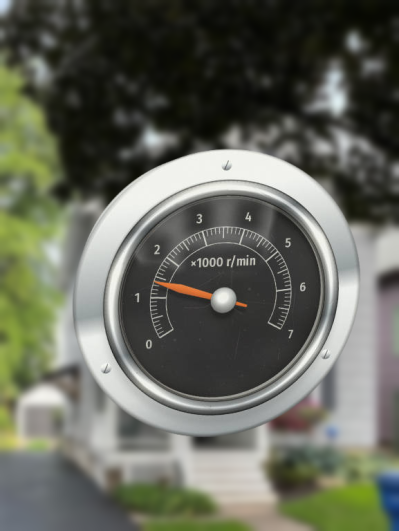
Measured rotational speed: 1400 rpm
